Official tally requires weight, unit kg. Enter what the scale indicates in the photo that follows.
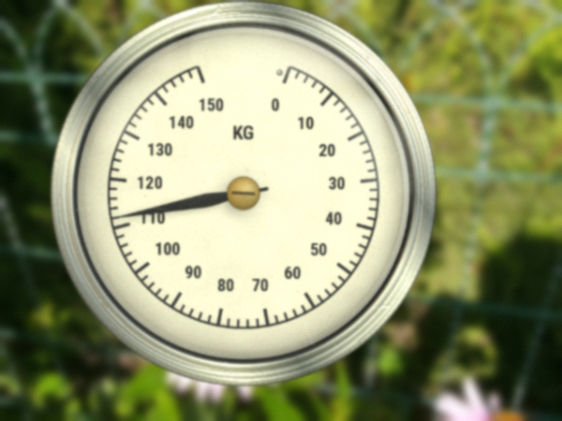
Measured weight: 112 kg
